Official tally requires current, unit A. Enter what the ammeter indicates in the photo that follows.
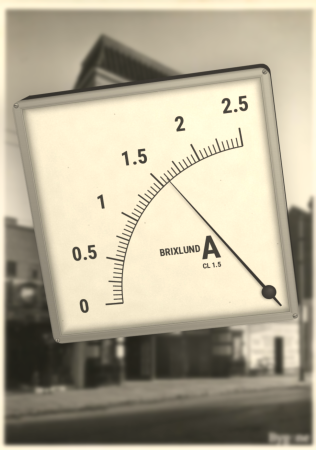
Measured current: 1.6 A
